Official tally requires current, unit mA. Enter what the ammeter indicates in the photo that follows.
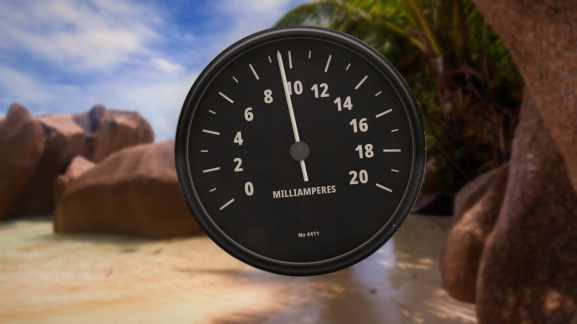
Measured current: 9.5 mA
